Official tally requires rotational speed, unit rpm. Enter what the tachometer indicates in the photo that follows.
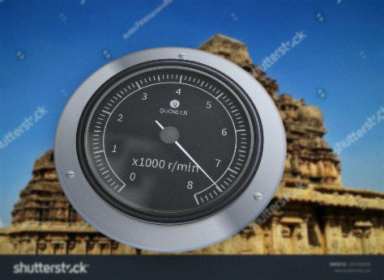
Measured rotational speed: 7500 rpm
